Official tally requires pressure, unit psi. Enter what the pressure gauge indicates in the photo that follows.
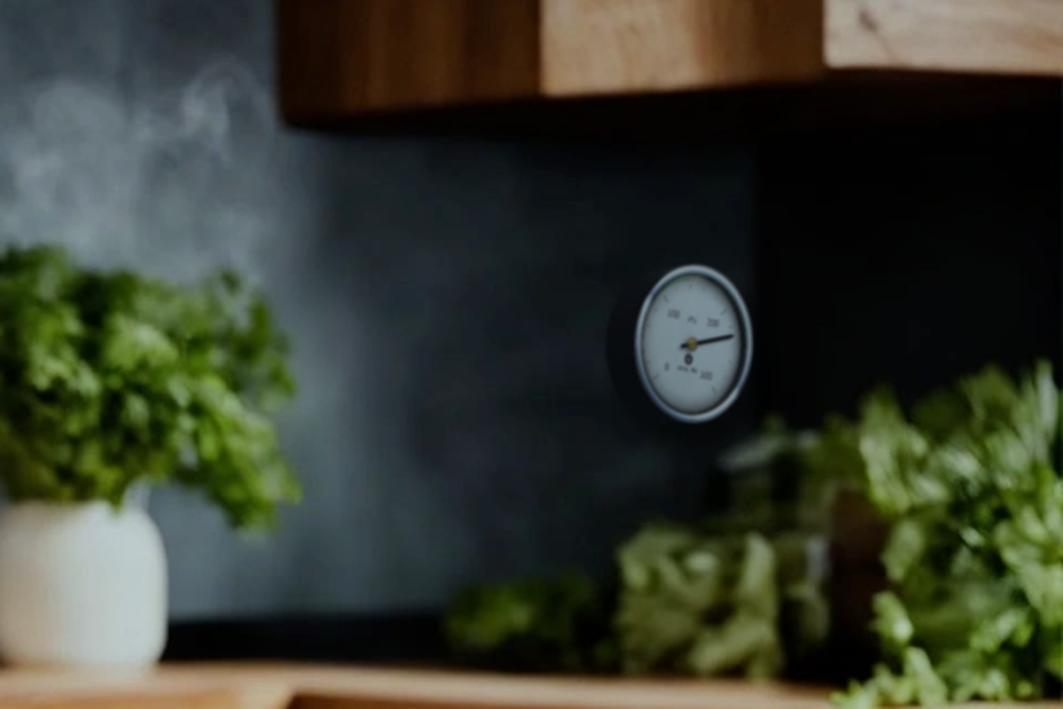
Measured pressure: 230 psi
